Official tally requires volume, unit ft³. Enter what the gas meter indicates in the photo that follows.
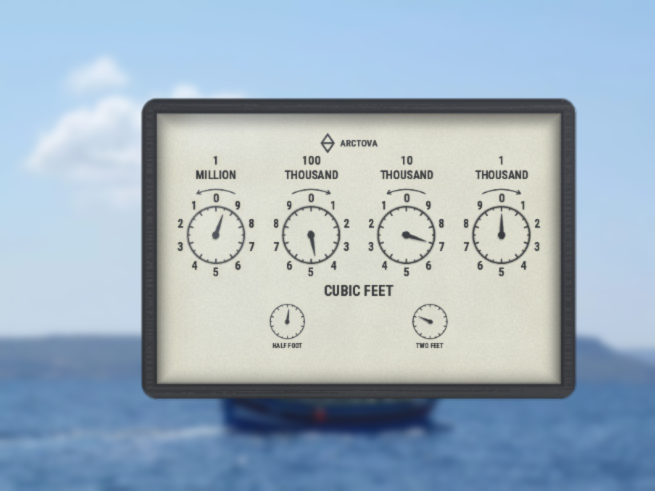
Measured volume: 947000 ft³
